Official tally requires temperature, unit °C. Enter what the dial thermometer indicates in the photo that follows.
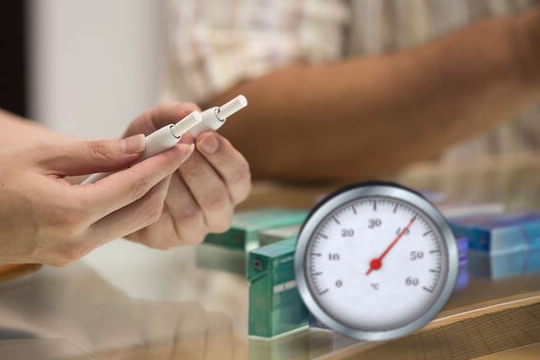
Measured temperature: 40 °C
